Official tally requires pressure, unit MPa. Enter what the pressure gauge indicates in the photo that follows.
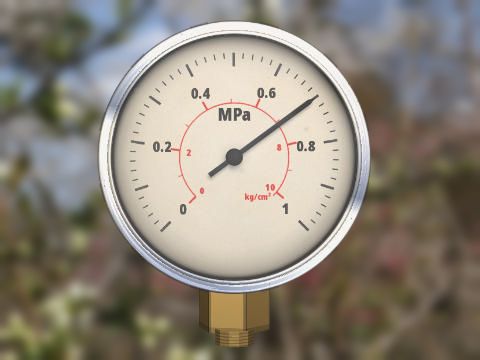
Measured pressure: 0.7 MPa
